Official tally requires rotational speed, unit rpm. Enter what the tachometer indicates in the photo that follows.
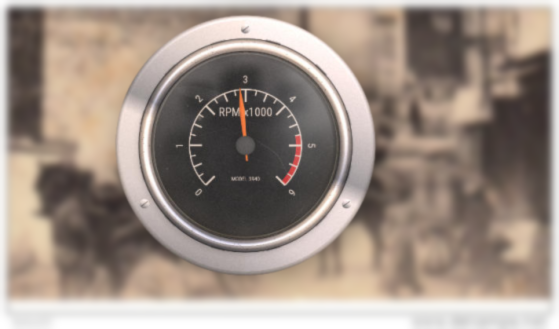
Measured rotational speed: 2875 rpm
